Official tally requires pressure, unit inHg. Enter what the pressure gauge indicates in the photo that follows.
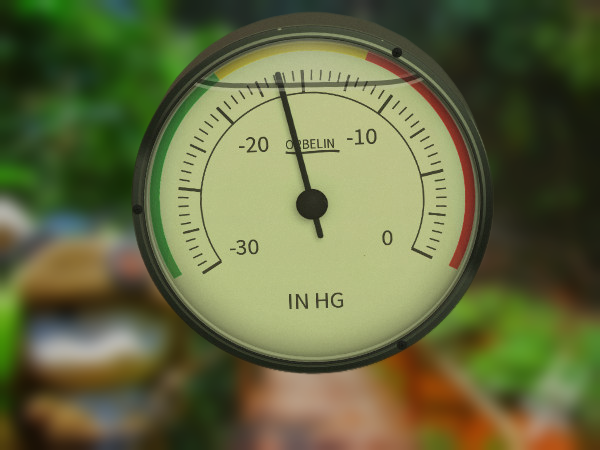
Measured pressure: -16.25 inHg
